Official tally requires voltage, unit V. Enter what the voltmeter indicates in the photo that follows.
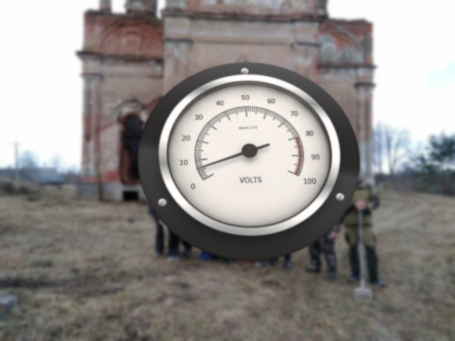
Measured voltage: 5 V
